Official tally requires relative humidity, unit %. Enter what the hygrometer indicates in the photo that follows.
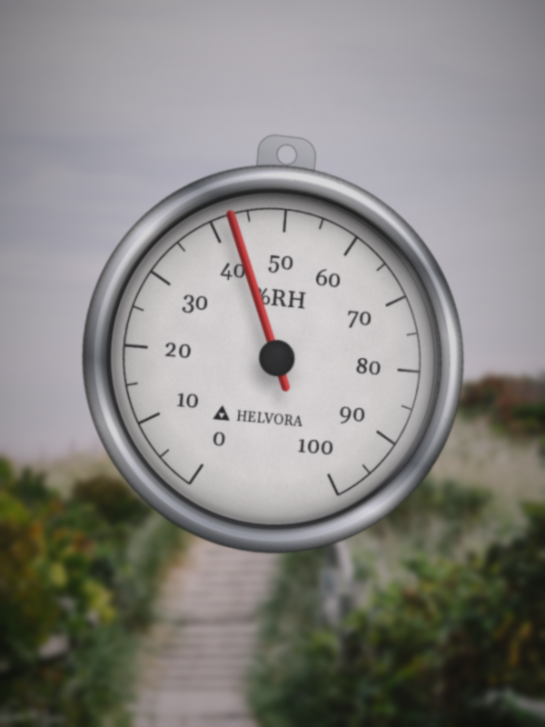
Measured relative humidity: 42.5 %
